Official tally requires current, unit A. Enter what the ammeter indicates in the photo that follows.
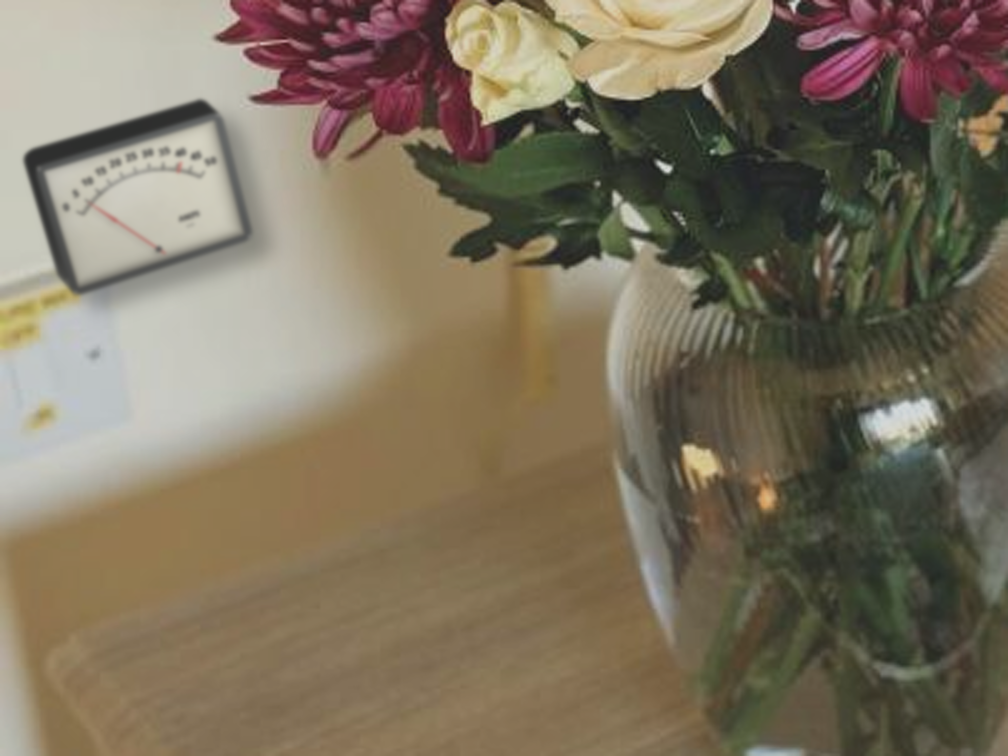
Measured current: 5 A
